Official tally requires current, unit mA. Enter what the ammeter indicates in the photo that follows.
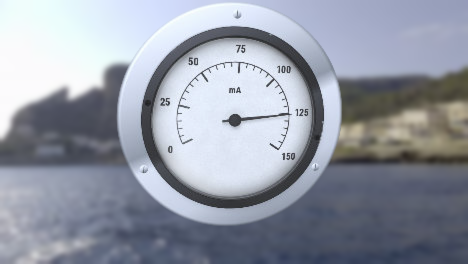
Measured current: 125 mA
